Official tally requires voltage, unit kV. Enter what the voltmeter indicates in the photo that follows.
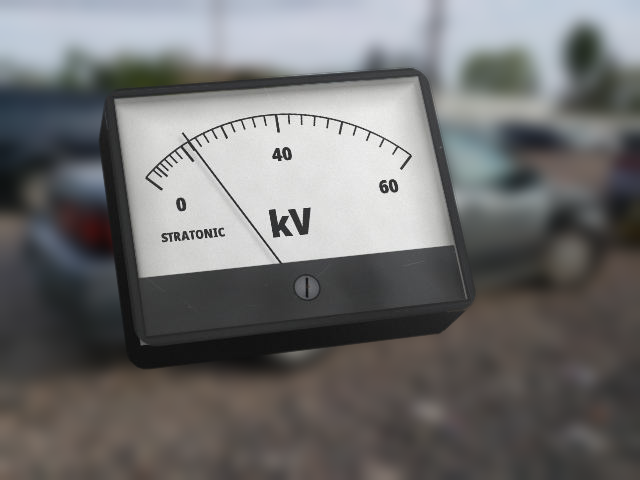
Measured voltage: 22 kV
